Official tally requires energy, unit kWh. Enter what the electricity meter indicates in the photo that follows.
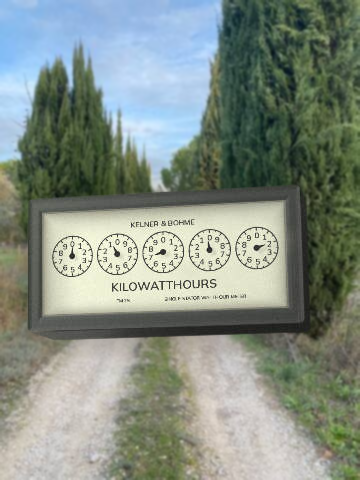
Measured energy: 702 kWh
